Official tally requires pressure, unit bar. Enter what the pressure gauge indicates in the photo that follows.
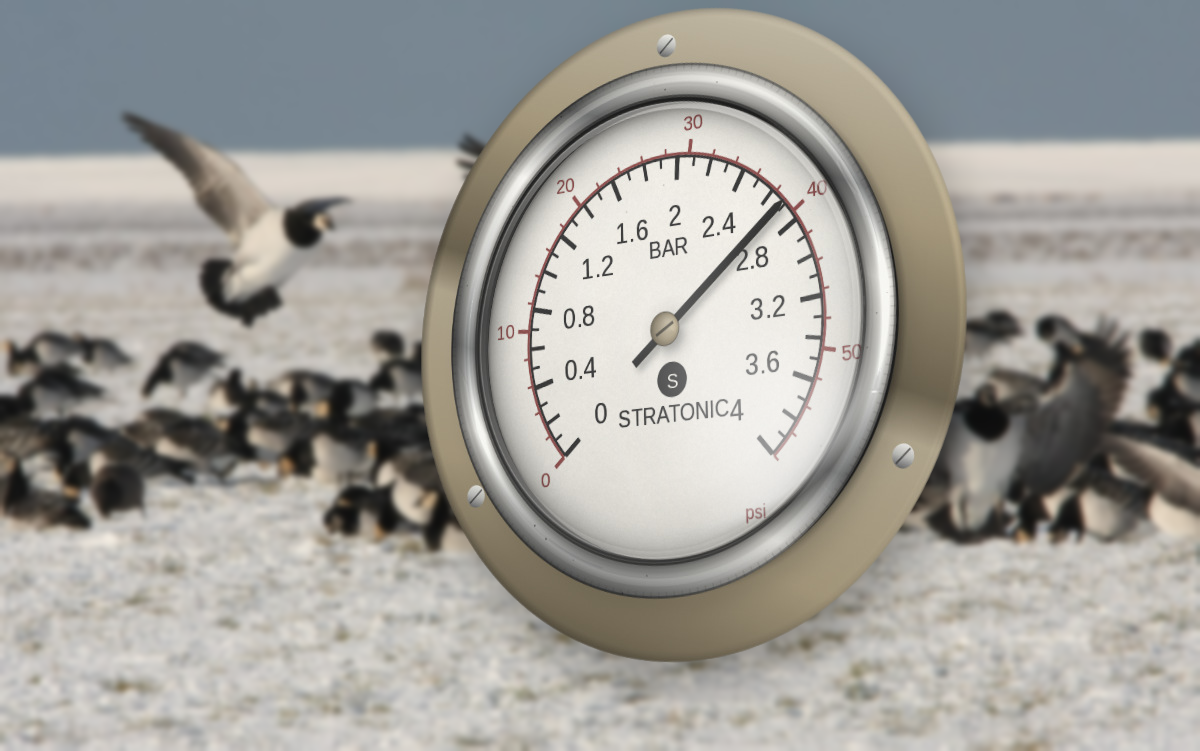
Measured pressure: 2.7 bar
